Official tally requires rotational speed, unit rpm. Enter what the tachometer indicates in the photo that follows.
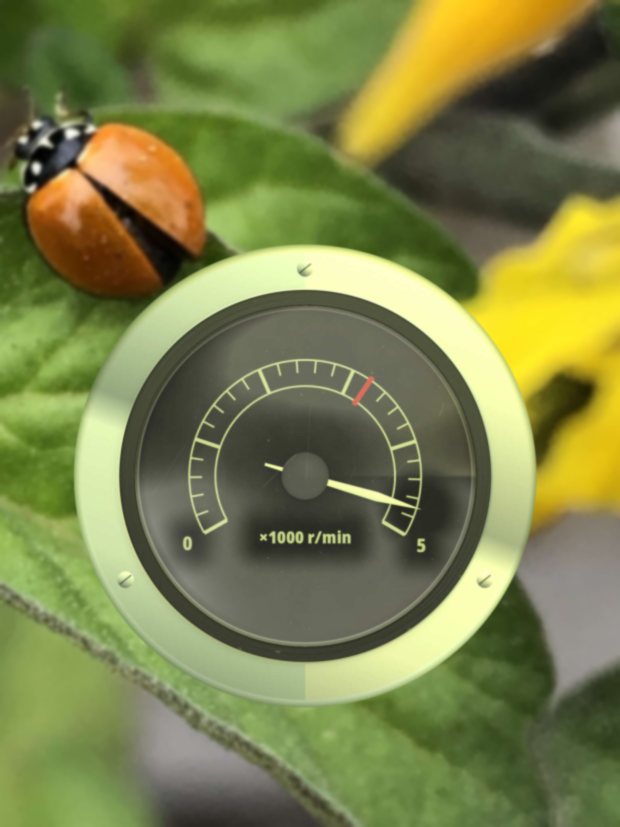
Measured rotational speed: 4700 rpm
